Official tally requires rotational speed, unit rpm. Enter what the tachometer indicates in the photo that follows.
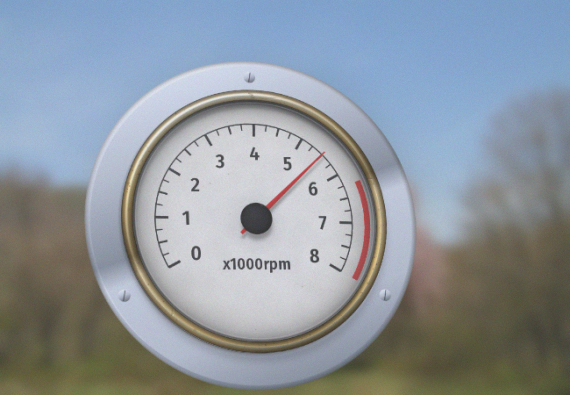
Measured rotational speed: 5500 rpm
